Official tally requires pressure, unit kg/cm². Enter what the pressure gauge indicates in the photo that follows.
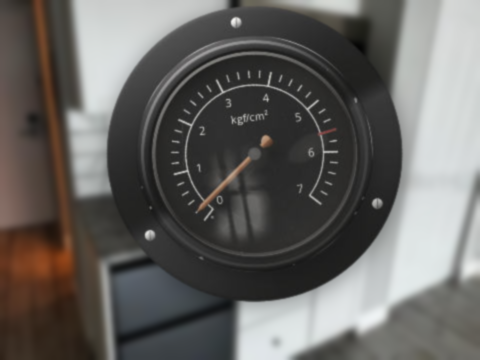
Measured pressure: 0.2 kg/cm²
